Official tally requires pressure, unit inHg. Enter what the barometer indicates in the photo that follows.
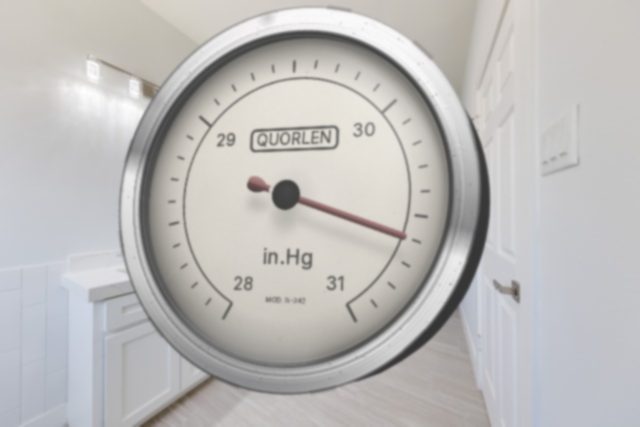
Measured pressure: 30.6 inHg
